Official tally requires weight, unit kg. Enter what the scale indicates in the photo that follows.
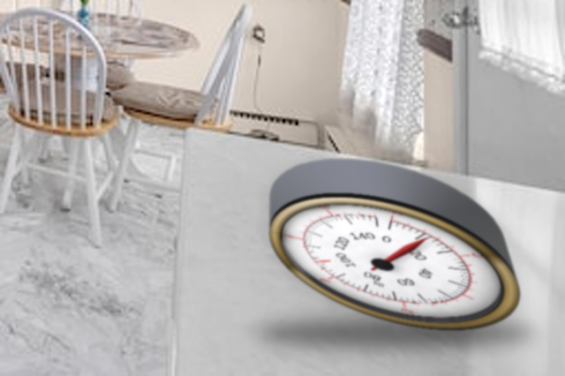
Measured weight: 10 kg
